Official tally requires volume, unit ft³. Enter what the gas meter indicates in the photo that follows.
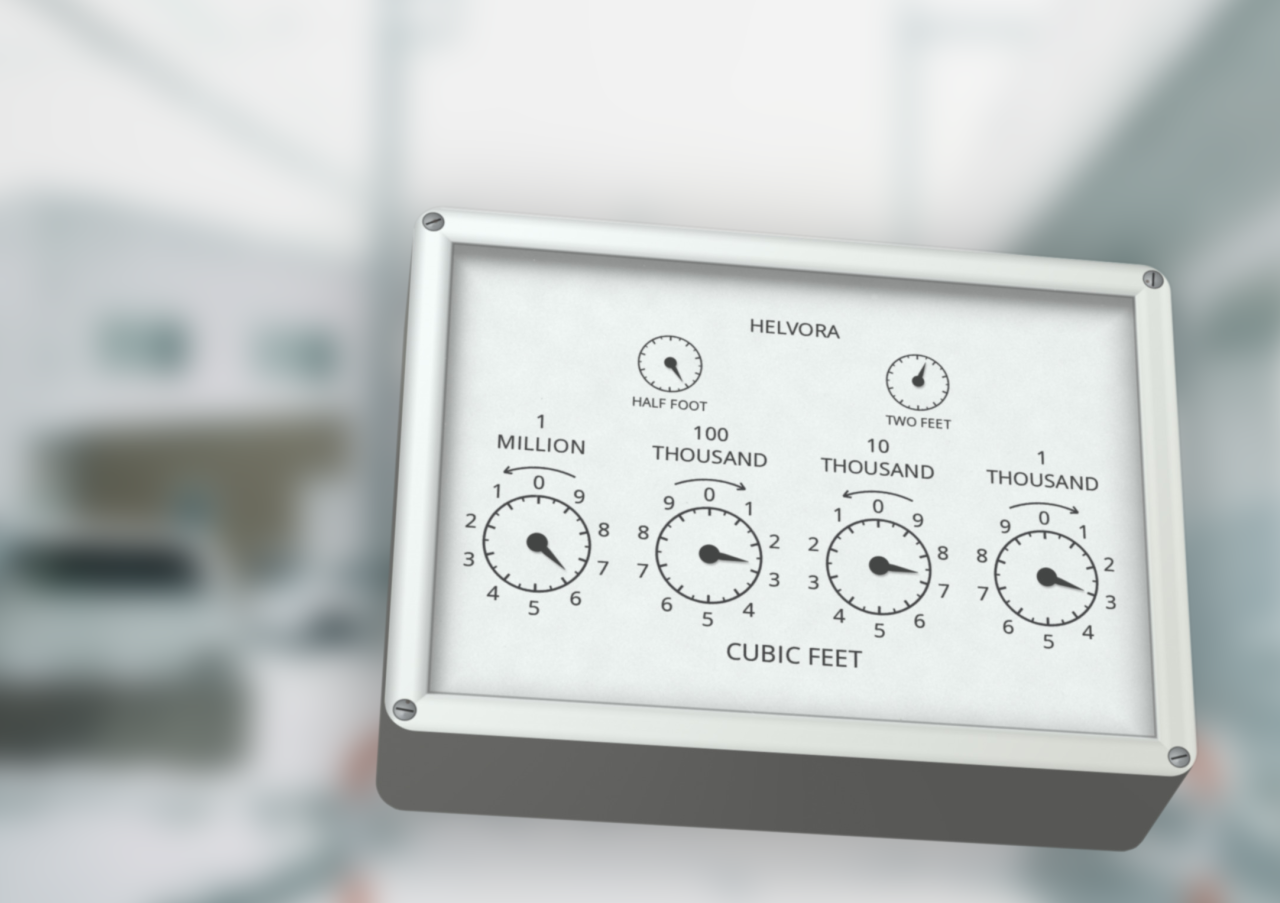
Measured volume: 627300 ft³
